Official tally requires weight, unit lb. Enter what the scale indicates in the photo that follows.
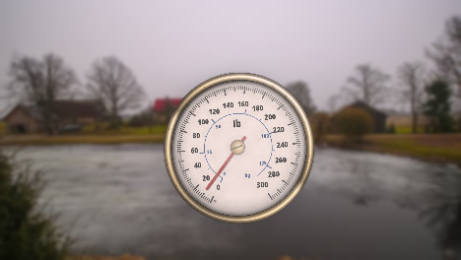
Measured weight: 10 lb
